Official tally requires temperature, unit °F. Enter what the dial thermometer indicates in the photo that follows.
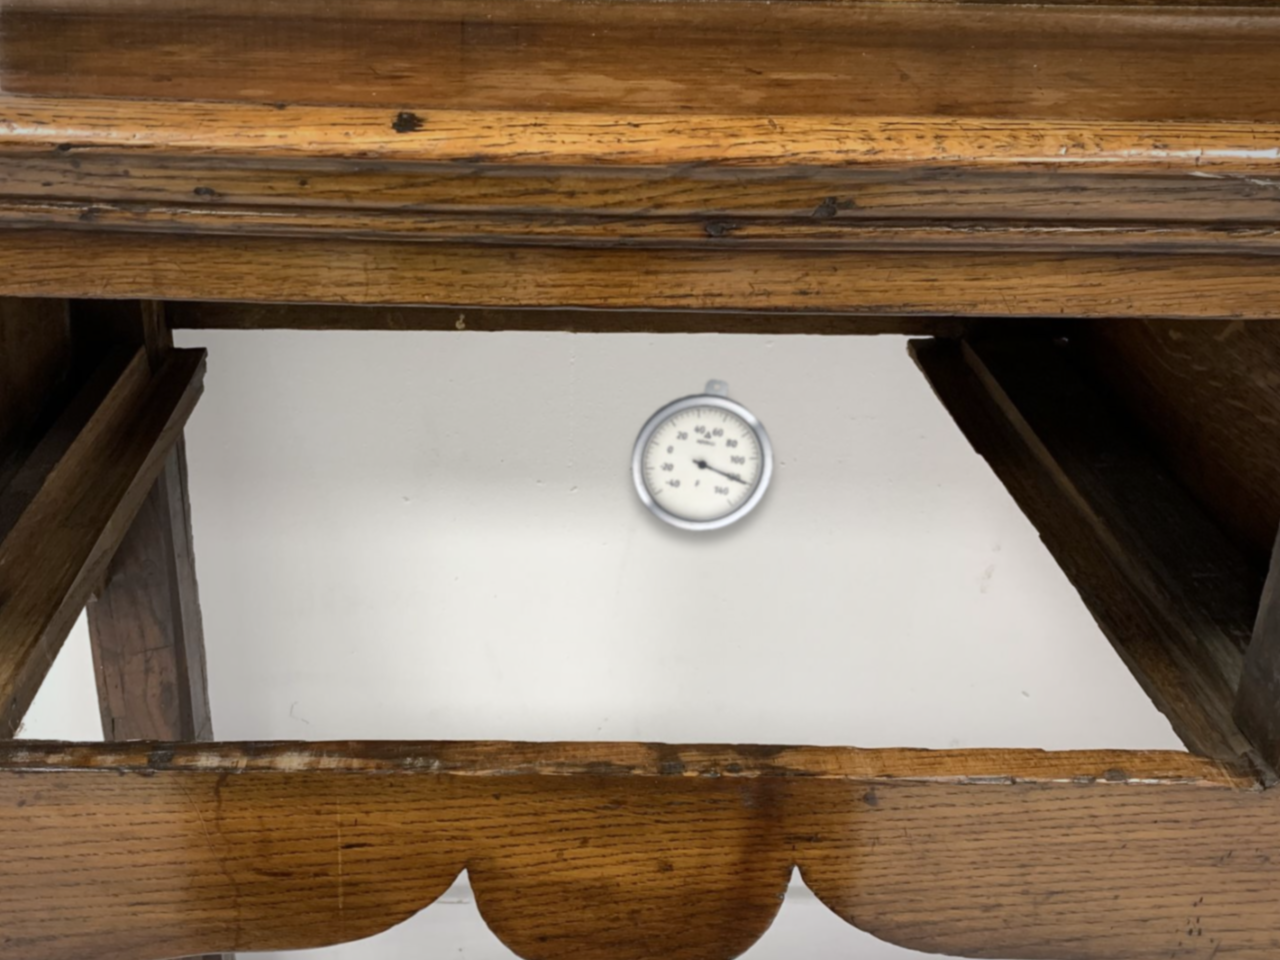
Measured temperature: 120 °F
